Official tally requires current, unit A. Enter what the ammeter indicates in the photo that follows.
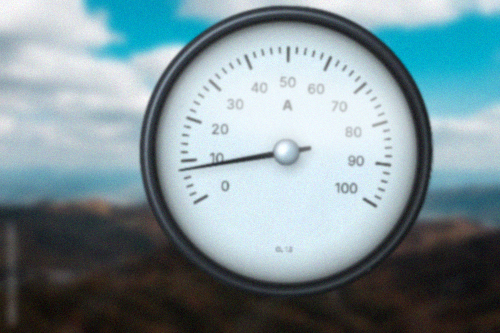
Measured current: 8 A
